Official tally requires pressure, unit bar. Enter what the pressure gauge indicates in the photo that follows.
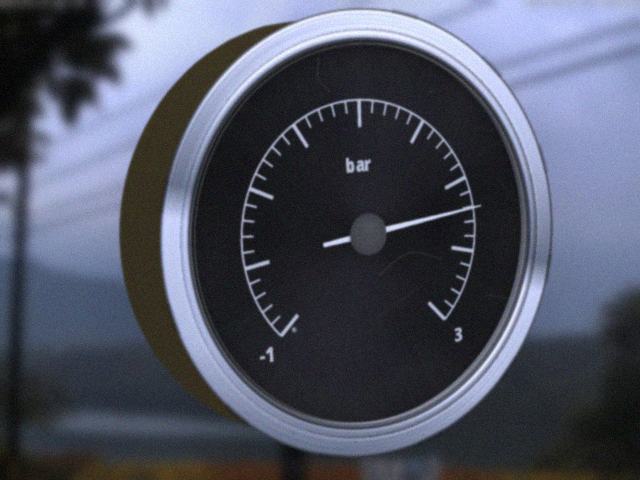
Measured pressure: 2.2 bar
